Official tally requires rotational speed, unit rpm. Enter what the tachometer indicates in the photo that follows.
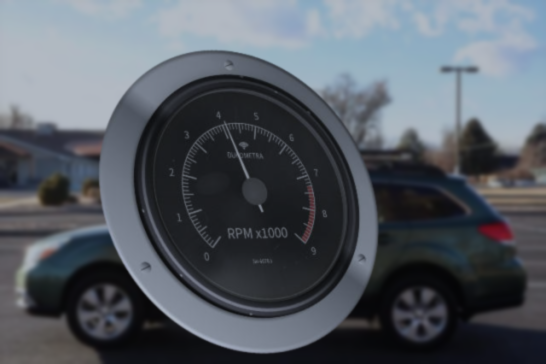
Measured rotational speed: 4000 rpm
